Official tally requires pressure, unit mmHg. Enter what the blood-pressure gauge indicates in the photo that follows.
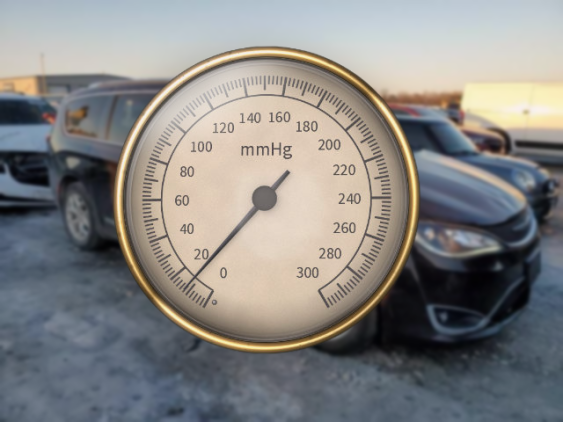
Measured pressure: 12 mmHg
